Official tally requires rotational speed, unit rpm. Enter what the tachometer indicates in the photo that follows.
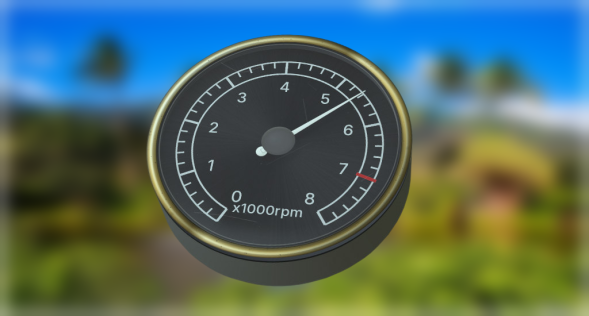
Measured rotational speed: 5400 rpm
